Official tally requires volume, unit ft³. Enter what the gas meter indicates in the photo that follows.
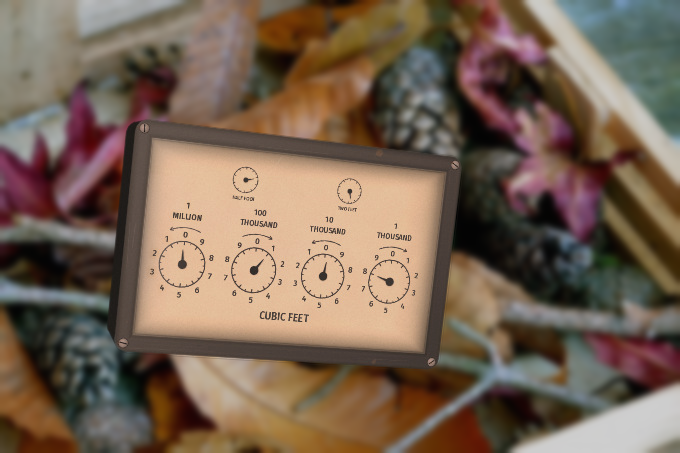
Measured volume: 9800 ft³
